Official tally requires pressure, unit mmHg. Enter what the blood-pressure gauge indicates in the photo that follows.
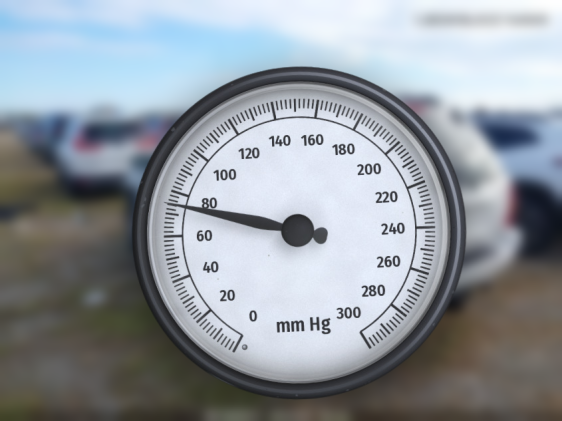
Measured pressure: 74 mmHg
